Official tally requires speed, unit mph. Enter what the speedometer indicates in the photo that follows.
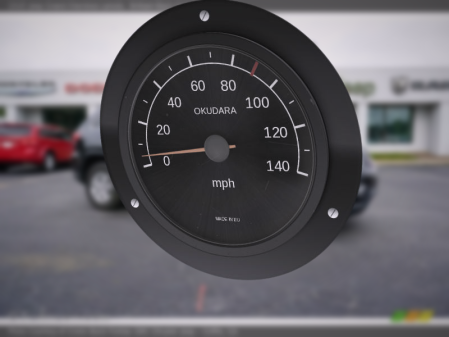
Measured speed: 5 mph
